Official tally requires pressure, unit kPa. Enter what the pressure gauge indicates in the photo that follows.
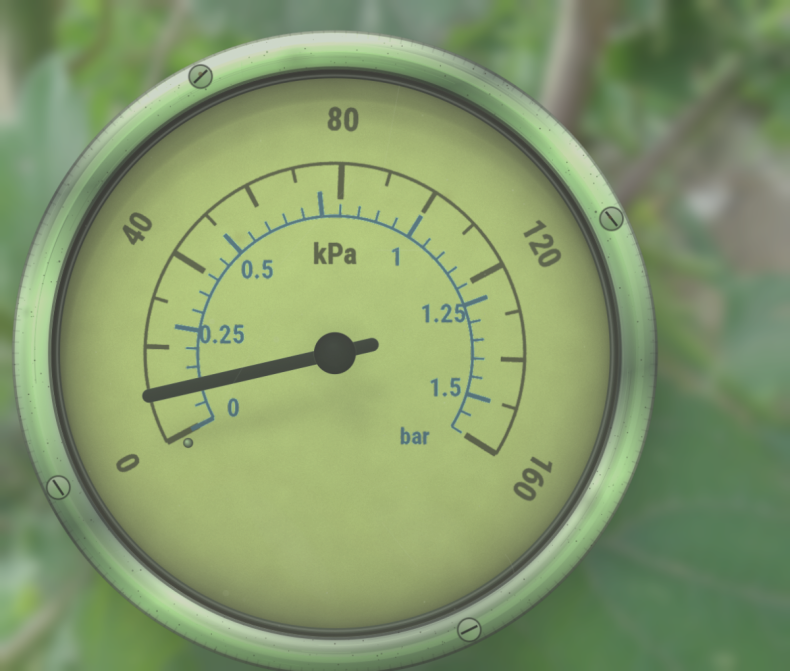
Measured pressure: 10 kPa
